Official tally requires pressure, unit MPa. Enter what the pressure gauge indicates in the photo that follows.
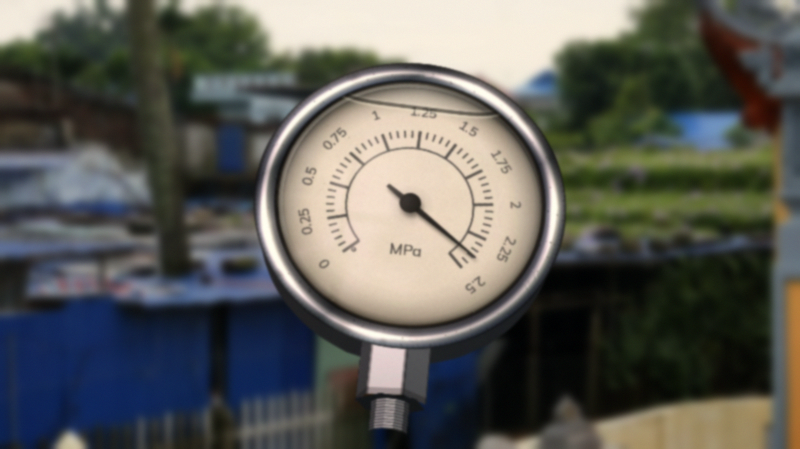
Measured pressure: 2.4 MPa
